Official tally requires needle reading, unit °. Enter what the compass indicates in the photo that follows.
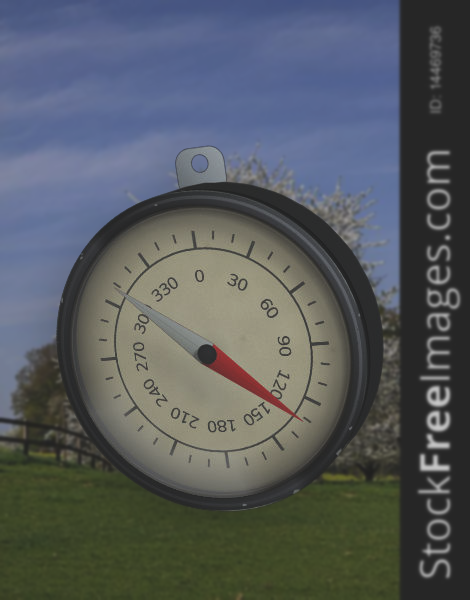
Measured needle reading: 130 °
